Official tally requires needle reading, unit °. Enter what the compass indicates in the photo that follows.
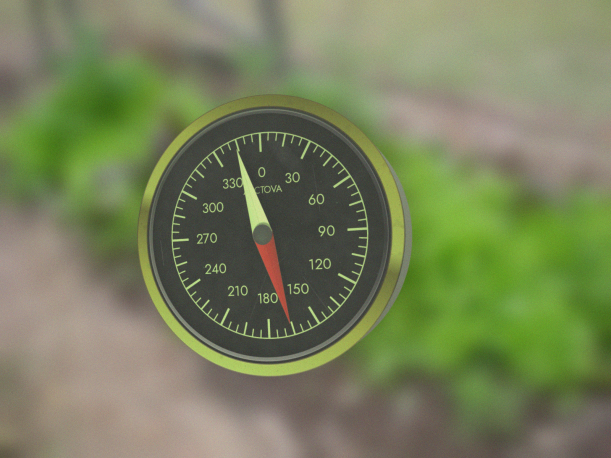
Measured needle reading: 165 °
